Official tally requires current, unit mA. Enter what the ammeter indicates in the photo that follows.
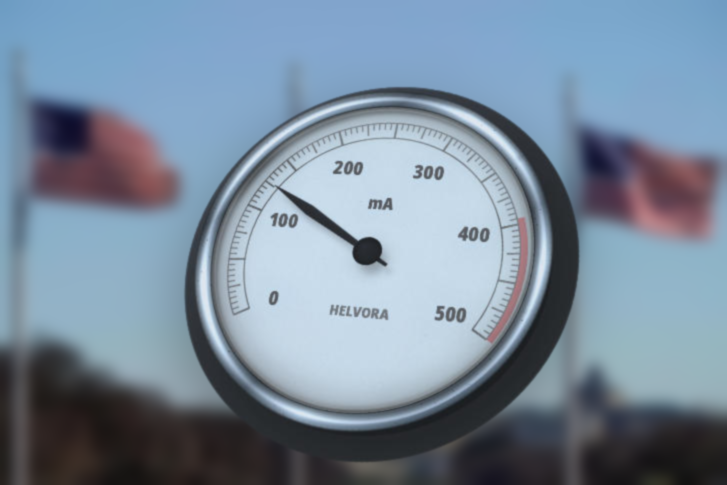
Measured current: 125 mA
